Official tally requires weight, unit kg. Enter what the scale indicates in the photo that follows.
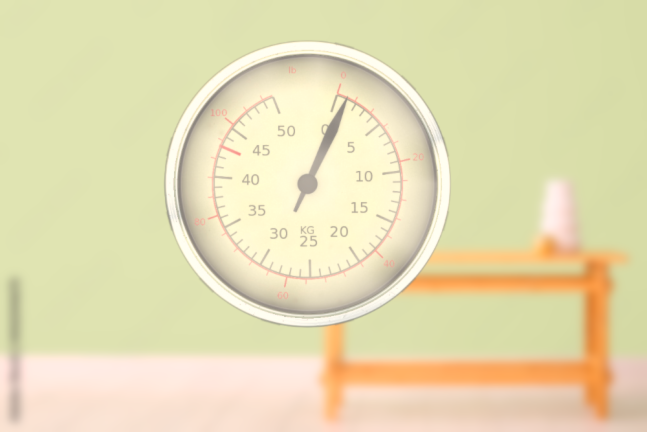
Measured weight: 1 kg
